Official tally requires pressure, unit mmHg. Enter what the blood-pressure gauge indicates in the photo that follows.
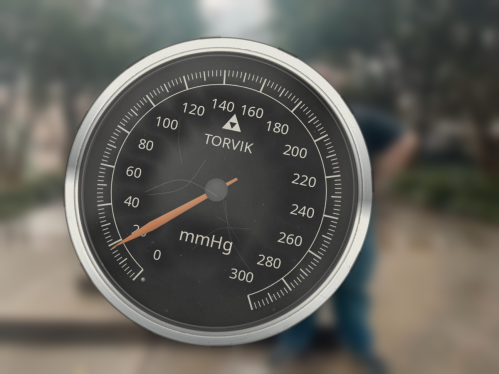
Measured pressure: 18 mmHg
